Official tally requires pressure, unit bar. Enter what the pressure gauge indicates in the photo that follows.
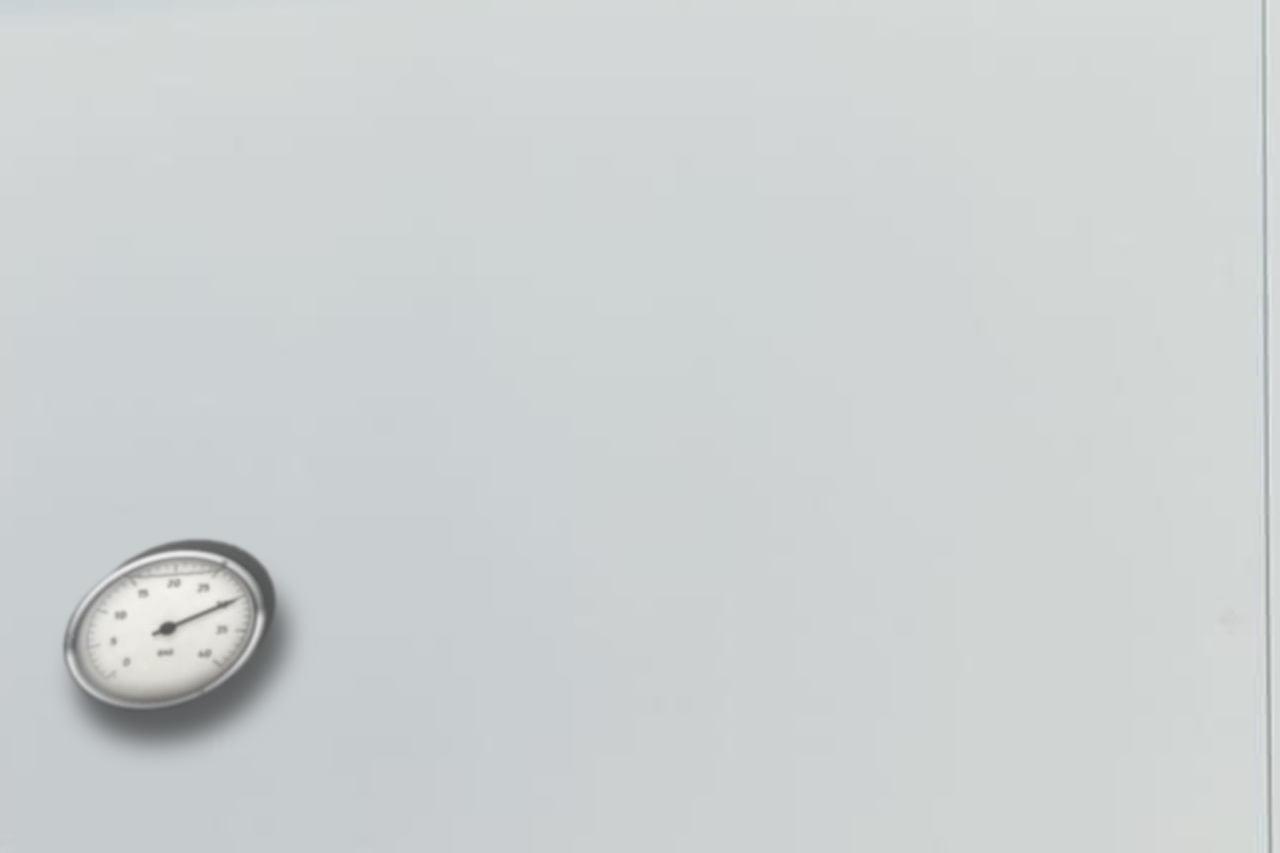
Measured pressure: 30 bar
